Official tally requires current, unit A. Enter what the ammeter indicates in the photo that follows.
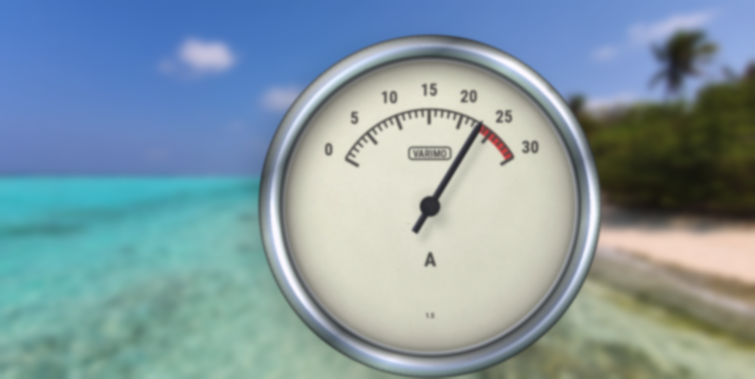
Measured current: 23 A
